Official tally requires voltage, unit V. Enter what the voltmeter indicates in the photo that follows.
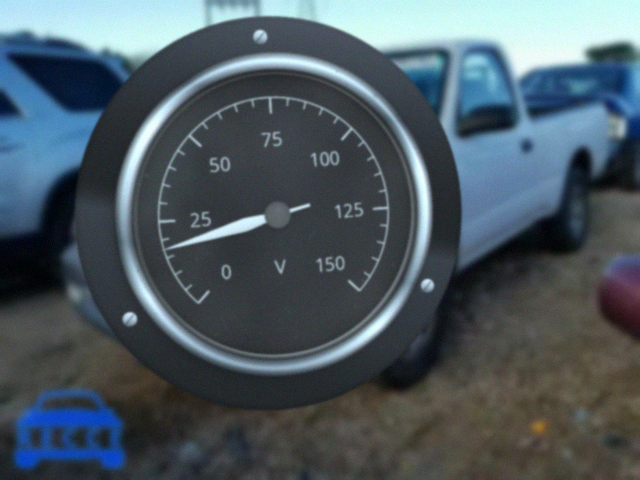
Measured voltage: 17.5 V
